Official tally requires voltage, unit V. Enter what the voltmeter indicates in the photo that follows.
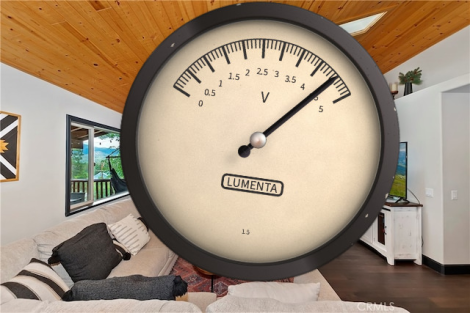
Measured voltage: 4.5 V
